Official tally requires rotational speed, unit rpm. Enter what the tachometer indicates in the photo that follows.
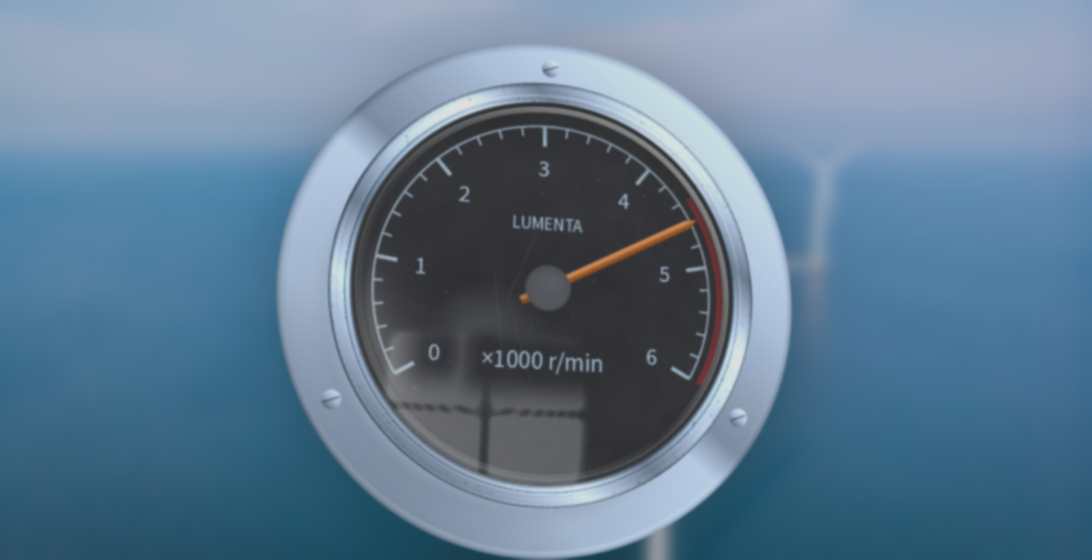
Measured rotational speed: 4600 rpm
